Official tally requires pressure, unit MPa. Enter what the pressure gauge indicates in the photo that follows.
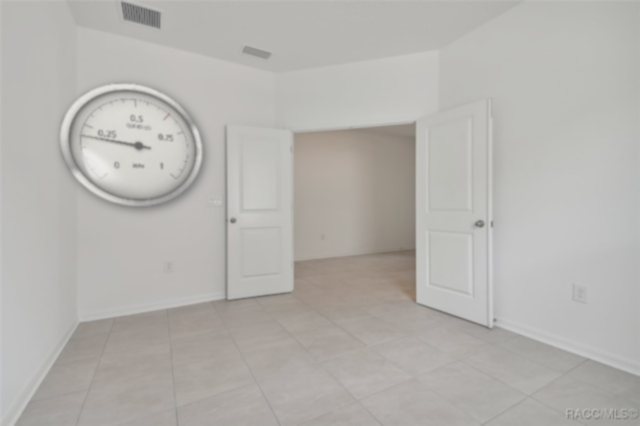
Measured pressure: 0.2 MPa
